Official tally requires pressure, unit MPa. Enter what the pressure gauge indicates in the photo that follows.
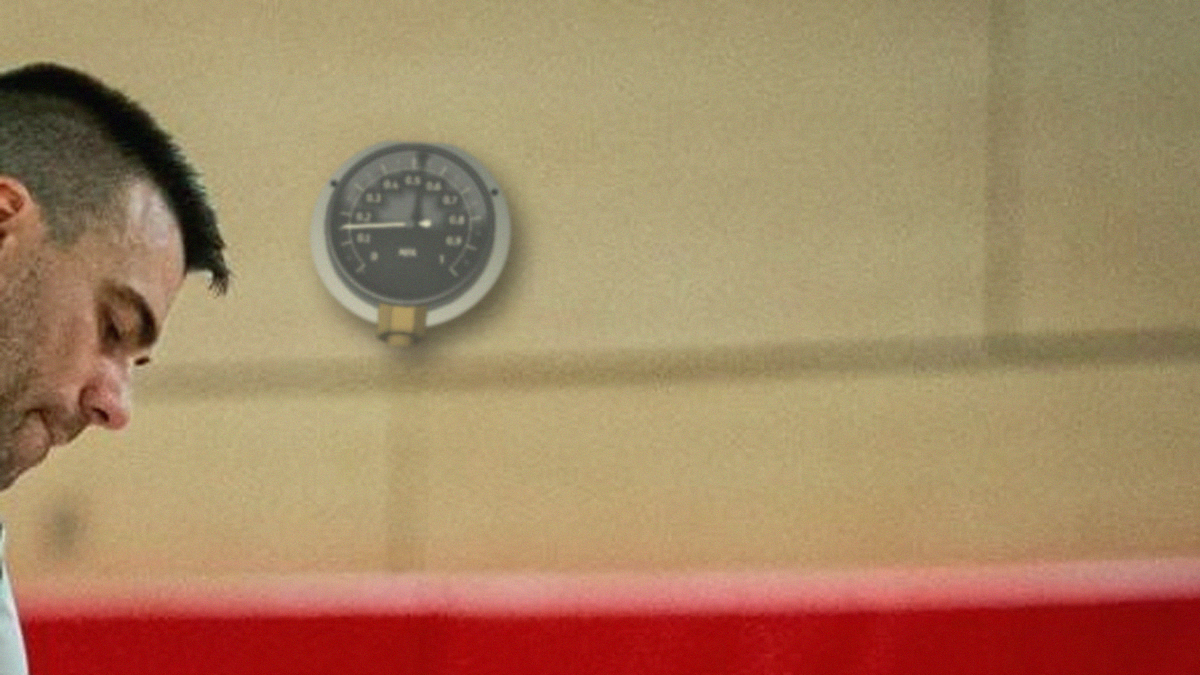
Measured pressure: 0.15 MPa
